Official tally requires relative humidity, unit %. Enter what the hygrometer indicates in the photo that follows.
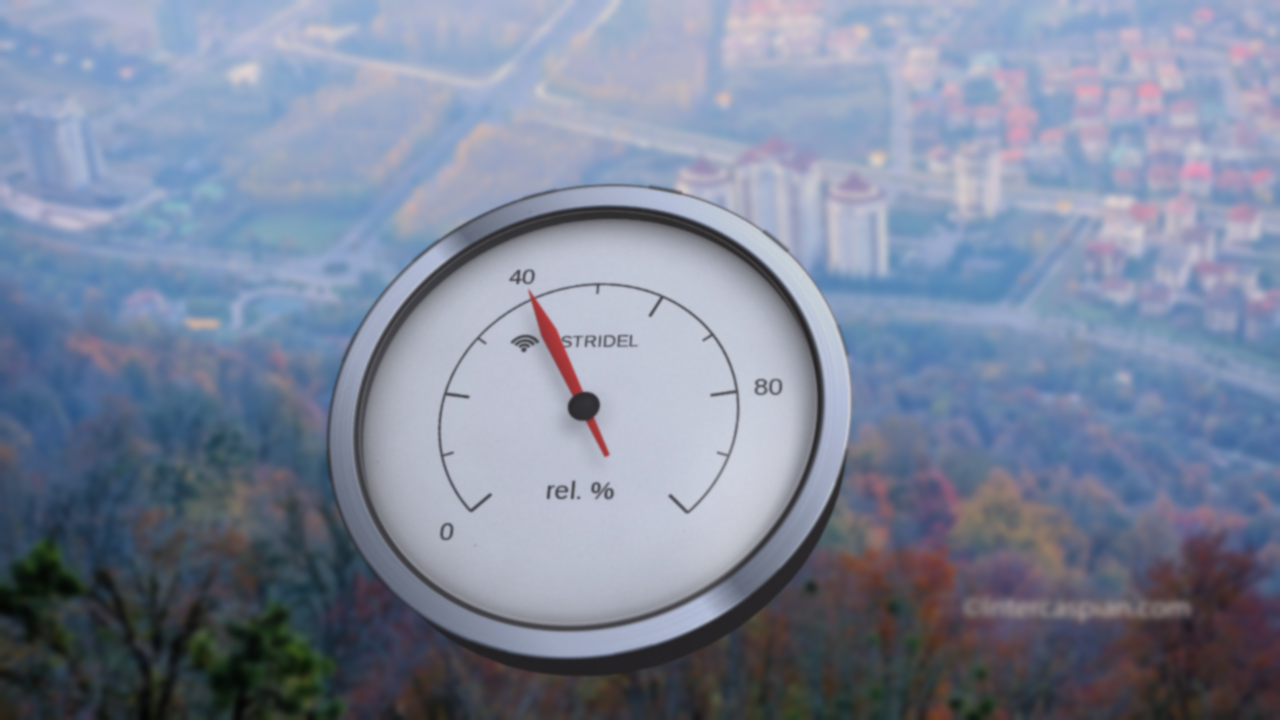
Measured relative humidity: 40 %
